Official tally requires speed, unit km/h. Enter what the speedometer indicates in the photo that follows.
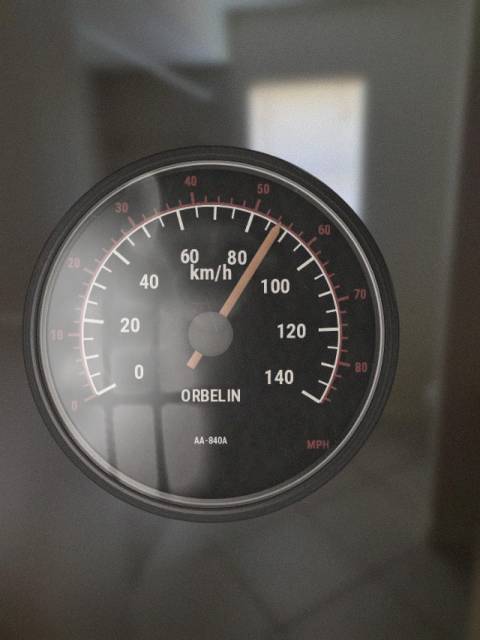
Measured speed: 87.5 km/h
